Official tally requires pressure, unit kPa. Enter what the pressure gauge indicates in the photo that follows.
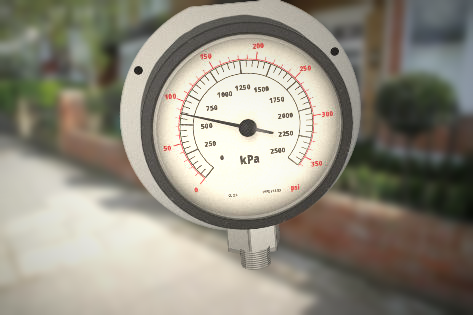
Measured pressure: 600 kPa
